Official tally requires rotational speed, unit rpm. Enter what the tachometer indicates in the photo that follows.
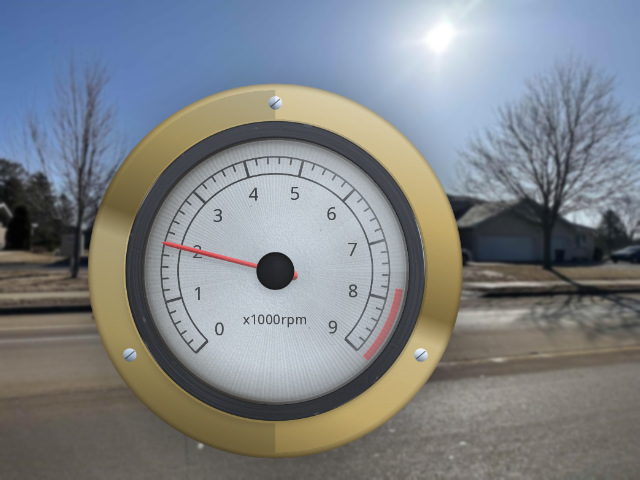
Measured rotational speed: 2000 rpm
